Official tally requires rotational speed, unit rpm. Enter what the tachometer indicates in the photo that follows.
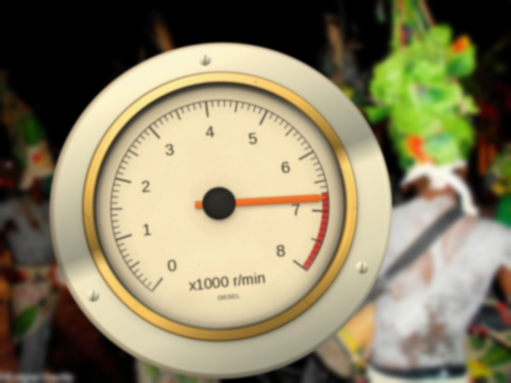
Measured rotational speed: 6800 rpm
